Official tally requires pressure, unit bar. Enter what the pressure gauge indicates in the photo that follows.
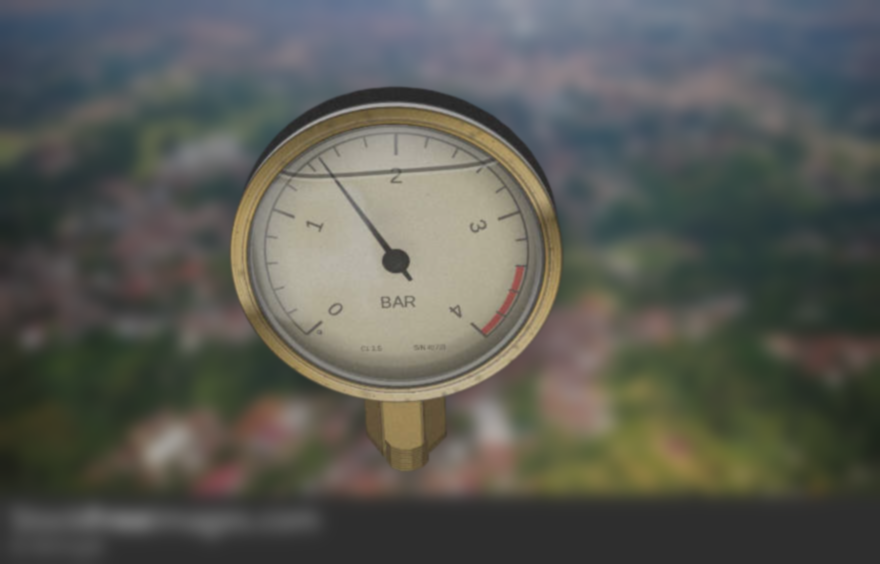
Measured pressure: 1.5 bar
